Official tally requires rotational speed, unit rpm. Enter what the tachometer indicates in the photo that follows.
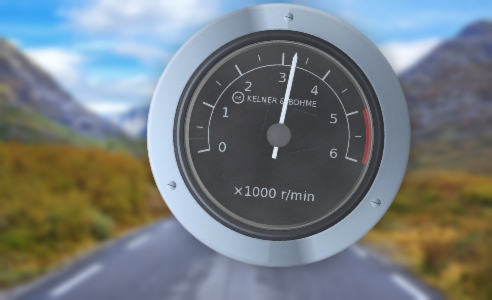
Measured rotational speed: 3250 rpm
